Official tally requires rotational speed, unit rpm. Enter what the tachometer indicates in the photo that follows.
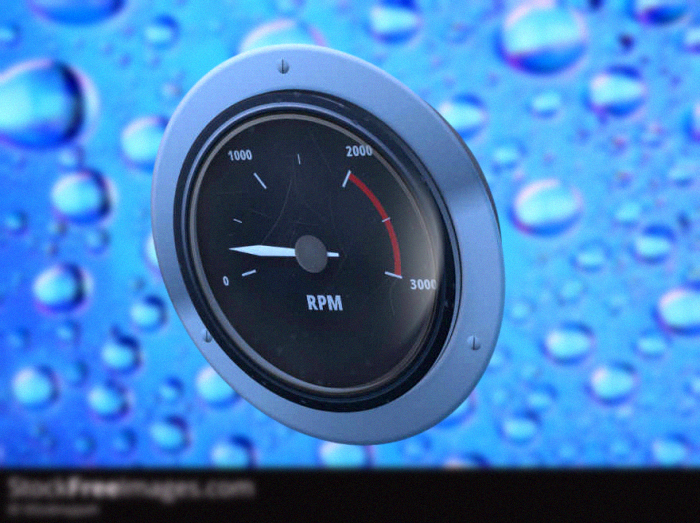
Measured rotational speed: 250 rpm
